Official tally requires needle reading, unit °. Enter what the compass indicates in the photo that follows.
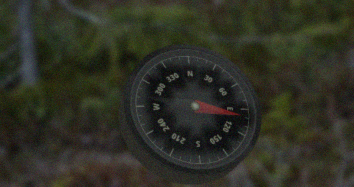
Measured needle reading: 100 °
